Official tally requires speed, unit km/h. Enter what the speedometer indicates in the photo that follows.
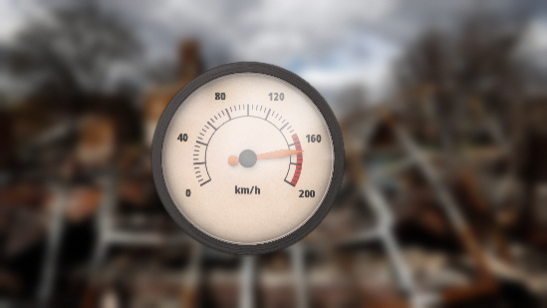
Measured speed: 168 km/h
